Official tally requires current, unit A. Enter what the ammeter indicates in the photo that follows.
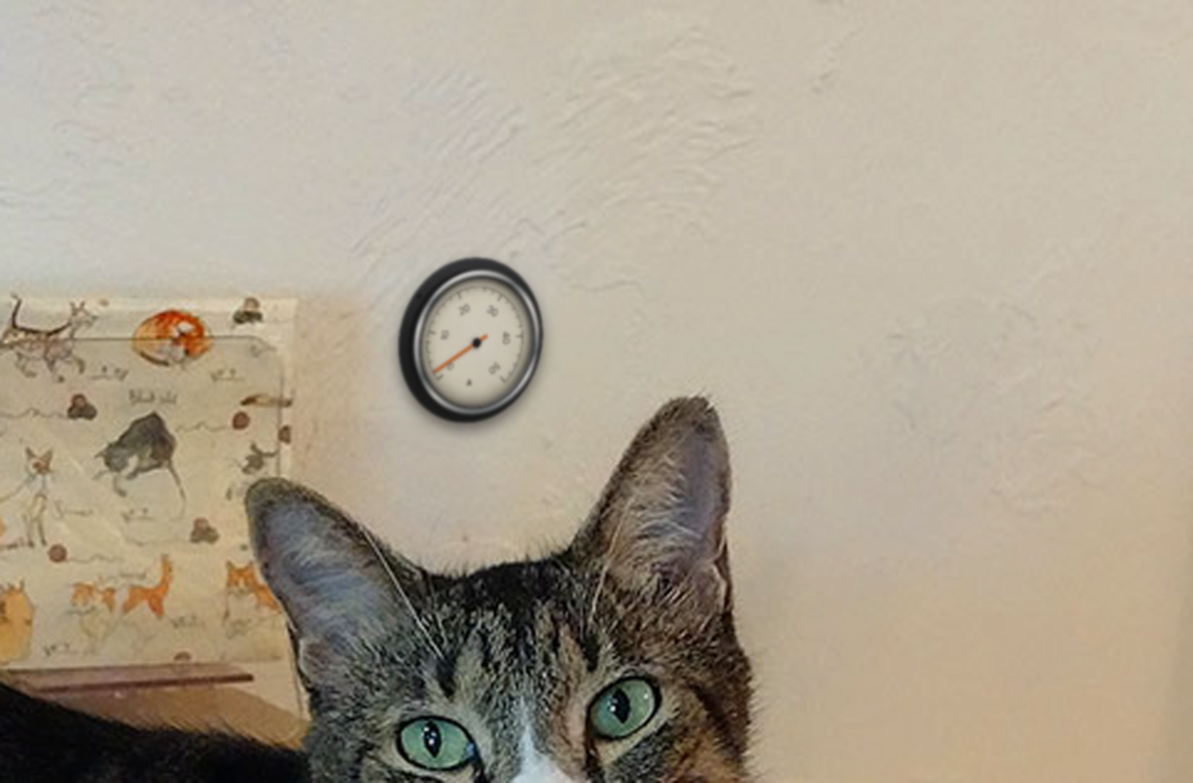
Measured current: 2 A
